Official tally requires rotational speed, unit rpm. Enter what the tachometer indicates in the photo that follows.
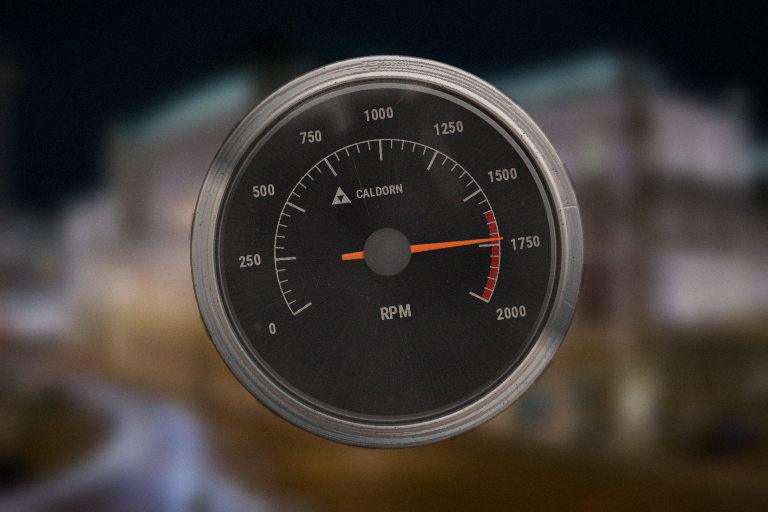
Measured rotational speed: 1725 rpm
